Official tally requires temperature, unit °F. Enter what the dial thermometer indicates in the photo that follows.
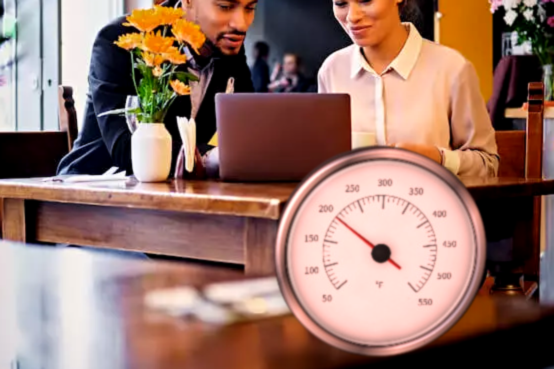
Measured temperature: 200 °F
